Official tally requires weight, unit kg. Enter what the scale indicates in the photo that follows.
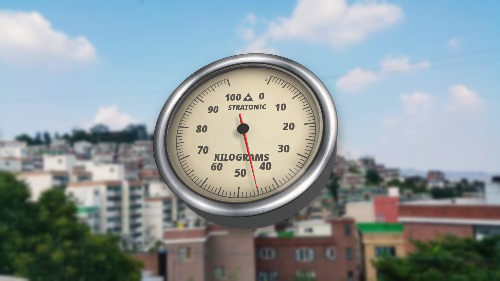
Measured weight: 45 kg
